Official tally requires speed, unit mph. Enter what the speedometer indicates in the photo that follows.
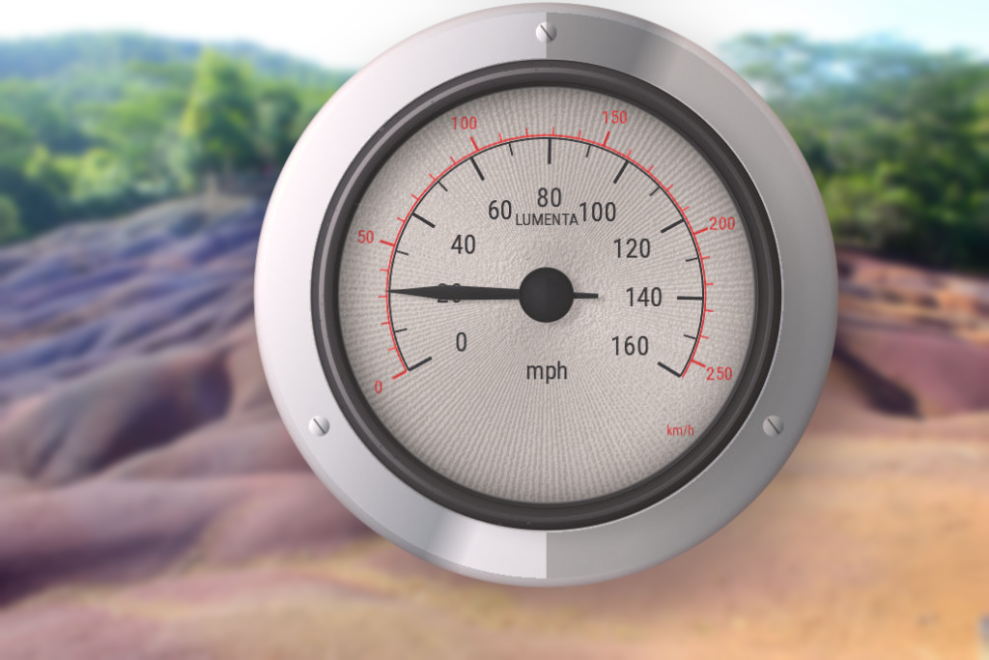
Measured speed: 20 mph
